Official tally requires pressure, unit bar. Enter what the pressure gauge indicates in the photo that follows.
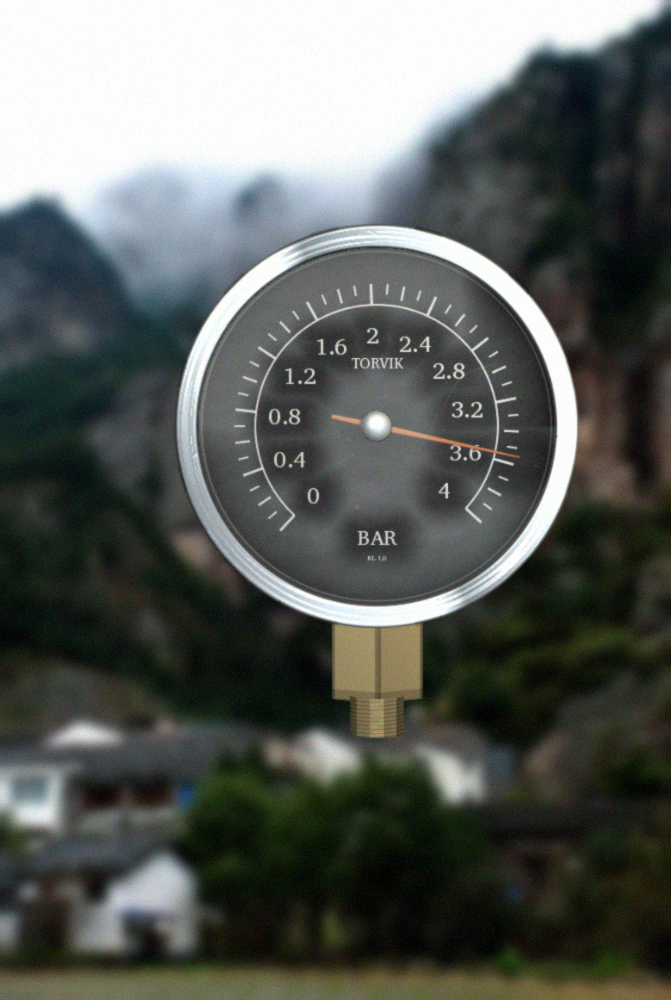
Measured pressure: 3.55 bar
